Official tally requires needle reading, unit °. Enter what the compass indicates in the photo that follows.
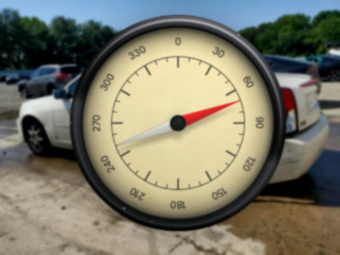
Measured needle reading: 70 °
